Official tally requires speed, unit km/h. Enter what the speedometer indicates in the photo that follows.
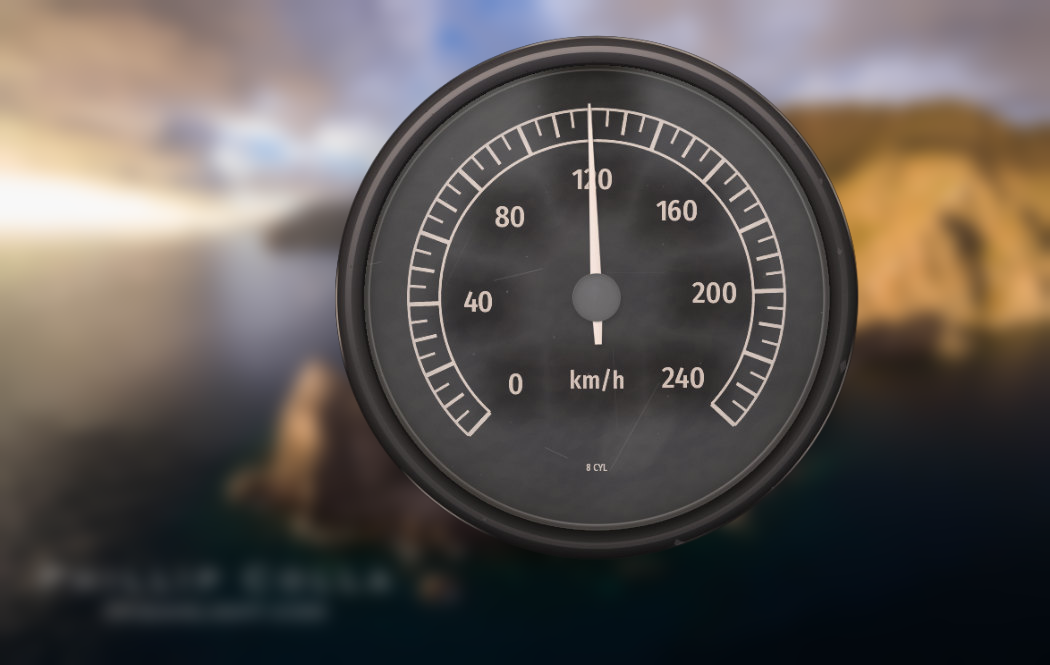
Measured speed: 120 km/h
